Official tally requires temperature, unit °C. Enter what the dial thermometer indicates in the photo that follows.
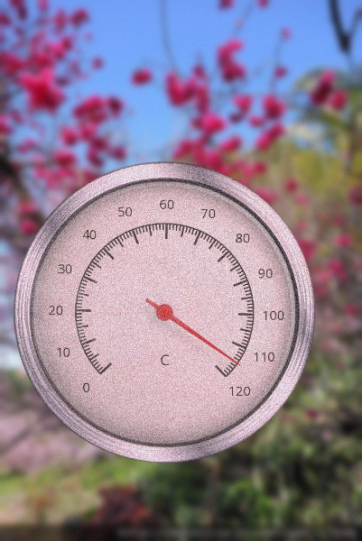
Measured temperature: 115 °C
